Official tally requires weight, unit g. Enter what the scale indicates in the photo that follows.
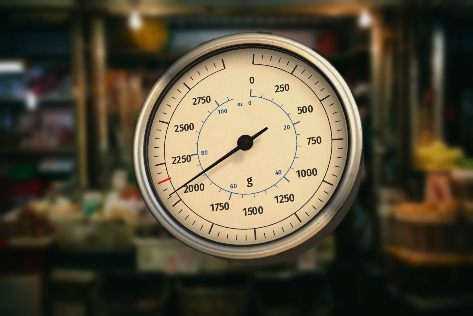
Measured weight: 2050 g
